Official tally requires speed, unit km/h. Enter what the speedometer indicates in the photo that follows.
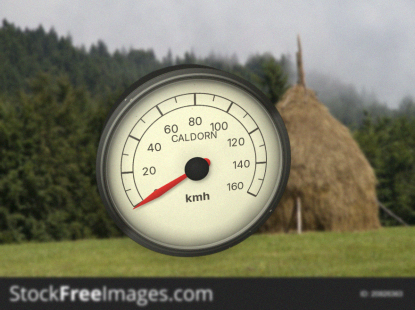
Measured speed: 0 km/h
